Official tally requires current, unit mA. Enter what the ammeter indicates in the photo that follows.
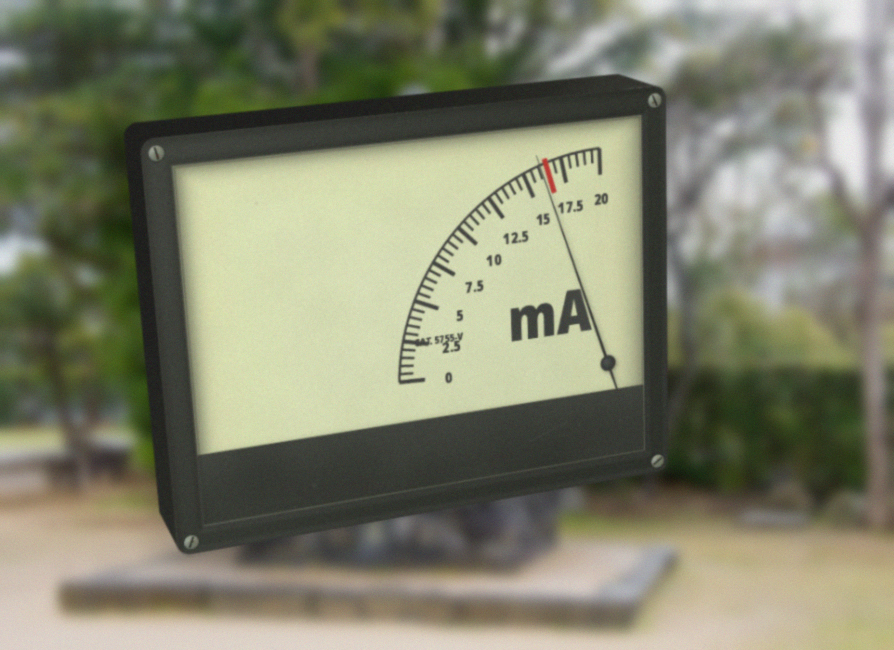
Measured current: 16 mA
